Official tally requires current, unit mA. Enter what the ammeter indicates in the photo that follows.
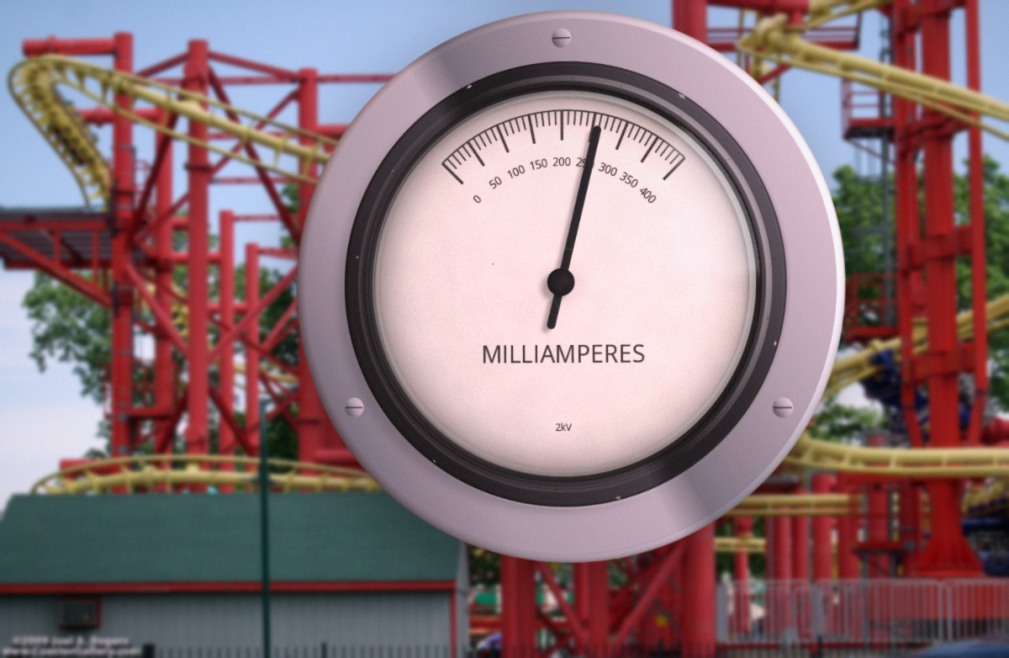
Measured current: 260 mA
